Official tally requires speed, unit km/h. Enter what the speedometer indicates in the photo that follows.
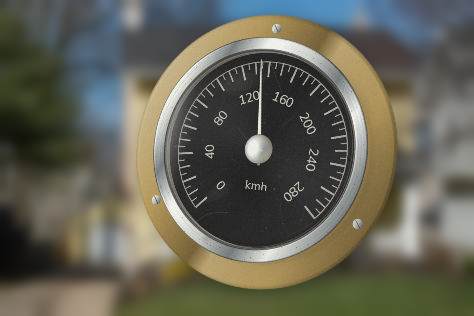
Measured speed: 135 km/h
